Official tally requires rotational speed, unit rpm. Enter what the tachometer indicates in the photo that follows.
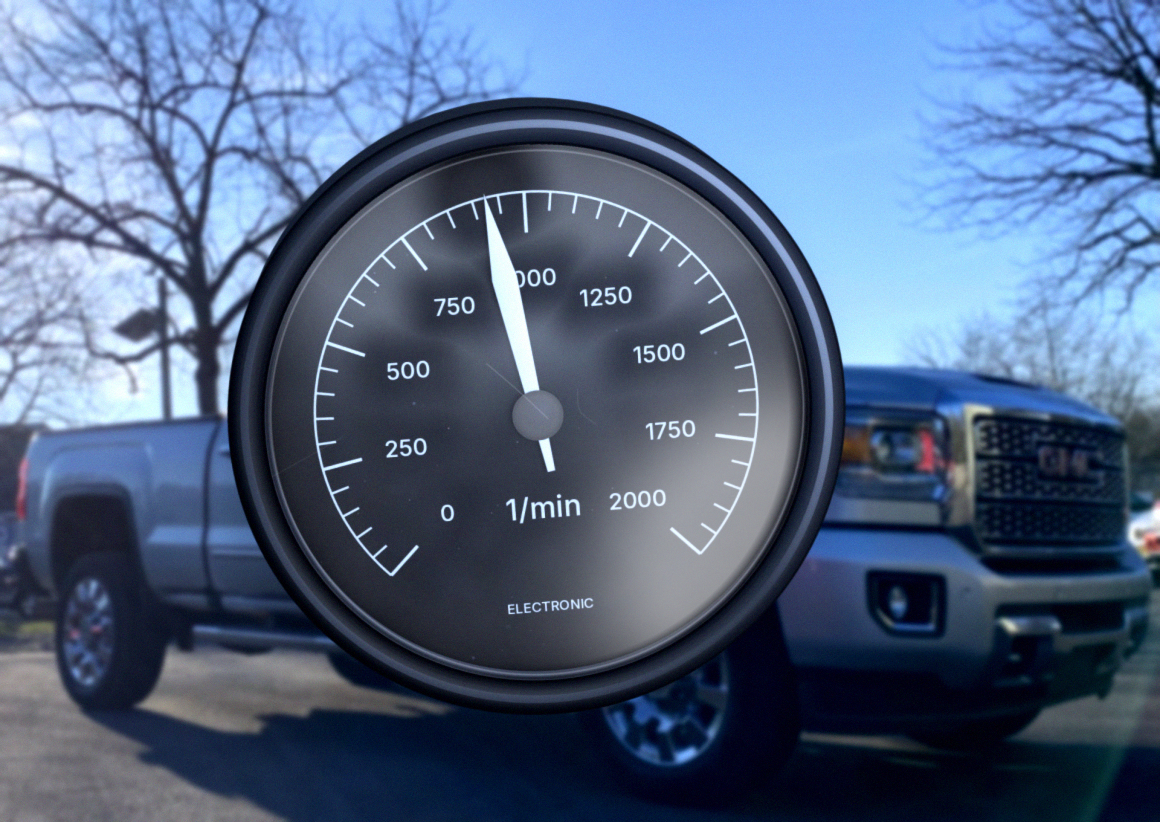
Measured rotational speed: 925 rpm
